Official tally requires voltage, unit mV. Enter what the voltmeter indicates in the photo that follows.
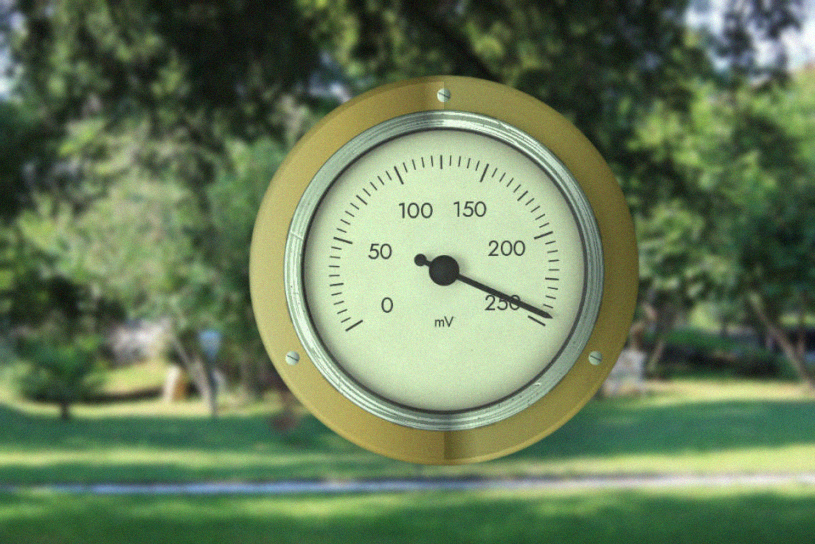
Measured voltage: 245 mV
